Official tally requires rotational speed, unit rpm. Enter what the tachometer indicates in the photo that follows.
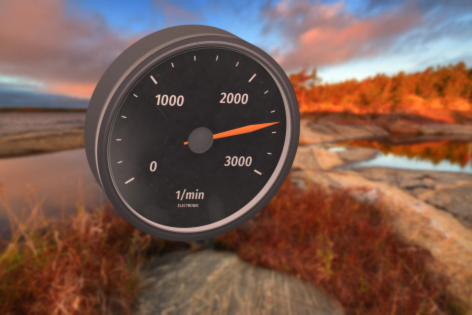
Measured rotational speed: 2500 rpm
